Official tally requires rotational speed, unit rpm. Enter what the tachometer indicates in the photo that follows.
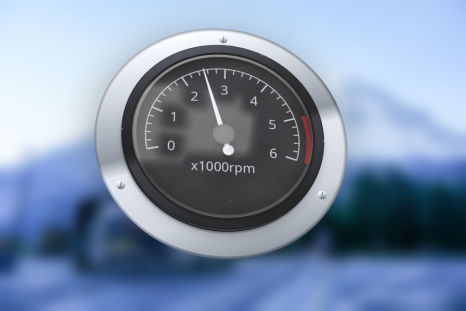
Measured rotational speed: 2500 rpm
